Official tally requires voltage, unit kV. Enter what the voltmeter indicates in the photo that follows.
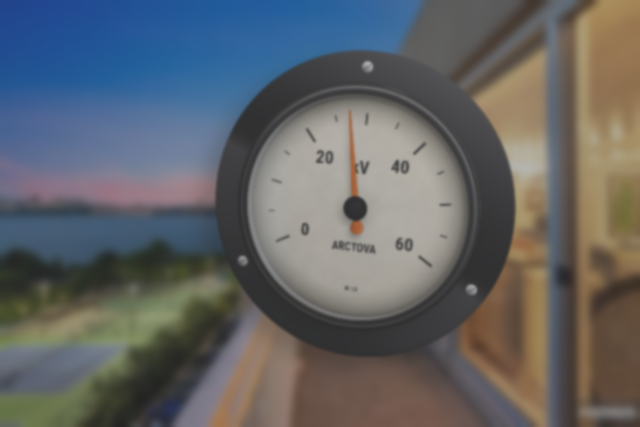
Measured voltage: 27.5 kV
